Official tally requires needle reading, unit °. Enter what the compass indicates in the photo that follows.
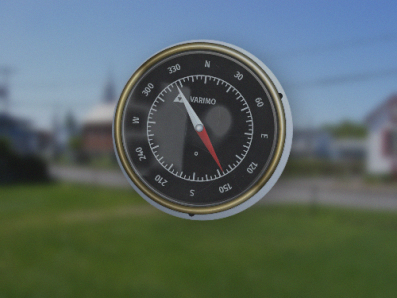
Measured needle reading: 145 °
